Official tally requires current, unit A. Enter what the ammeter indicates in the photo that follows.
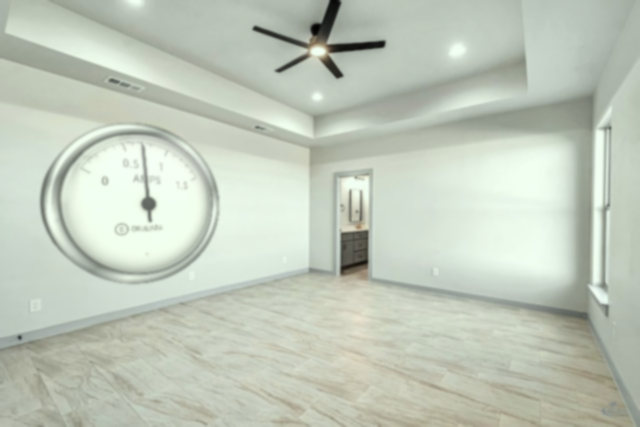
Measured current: 0.7 A
